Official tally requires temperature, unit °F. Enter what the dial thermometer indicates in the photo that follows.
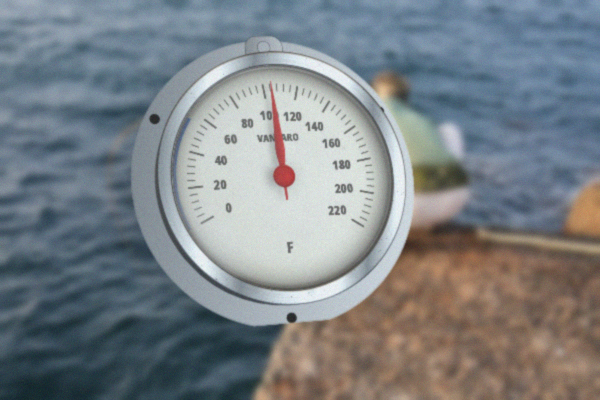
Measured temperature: 104 °F
